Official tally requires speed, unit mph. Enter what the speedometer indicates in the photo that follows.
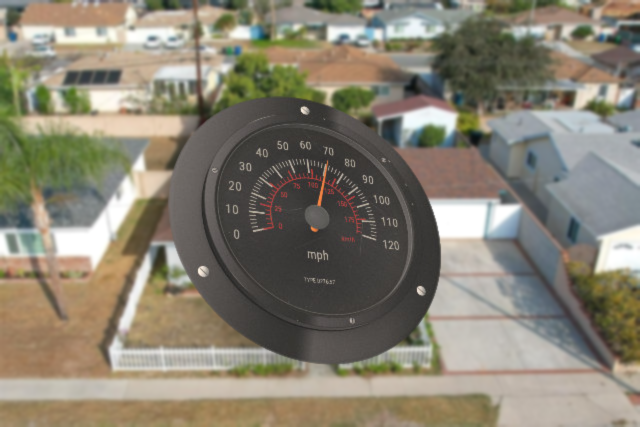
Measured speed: 70 mph
